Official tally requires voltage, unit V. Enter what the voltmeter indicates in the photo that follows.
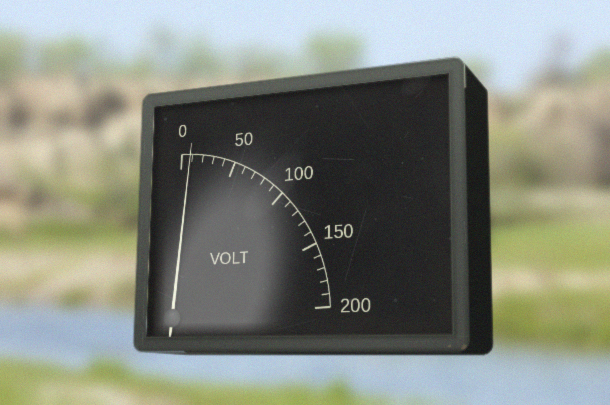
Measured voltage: 10 V
